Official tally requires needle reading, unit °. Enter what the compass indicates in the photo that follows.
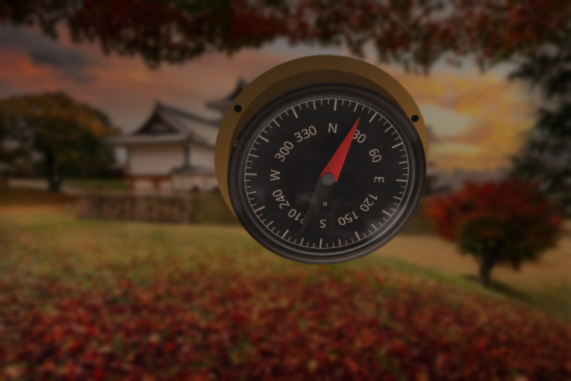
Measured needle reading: 20 °
